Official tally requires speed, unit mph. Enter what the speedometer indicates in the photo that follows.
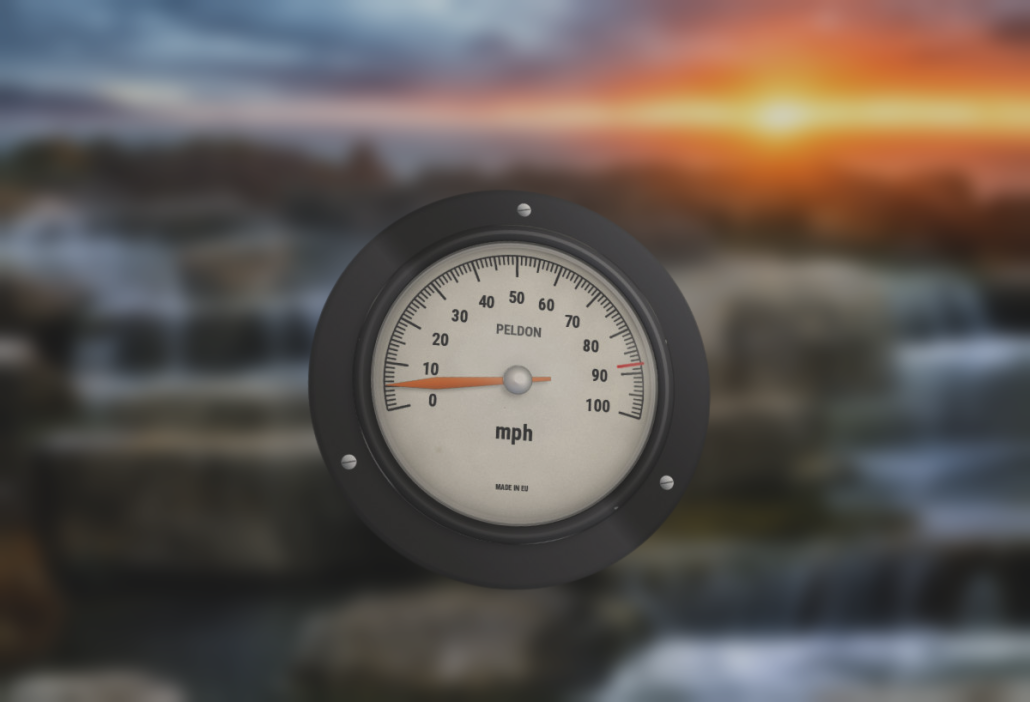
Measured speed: 5 mph
